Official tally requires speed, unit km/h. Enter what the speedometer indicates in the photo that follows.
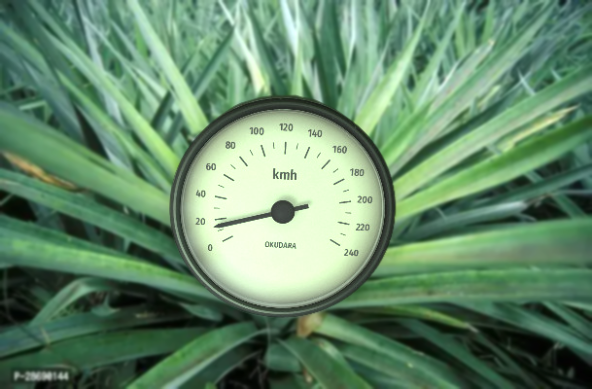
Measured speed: 15 km/h
